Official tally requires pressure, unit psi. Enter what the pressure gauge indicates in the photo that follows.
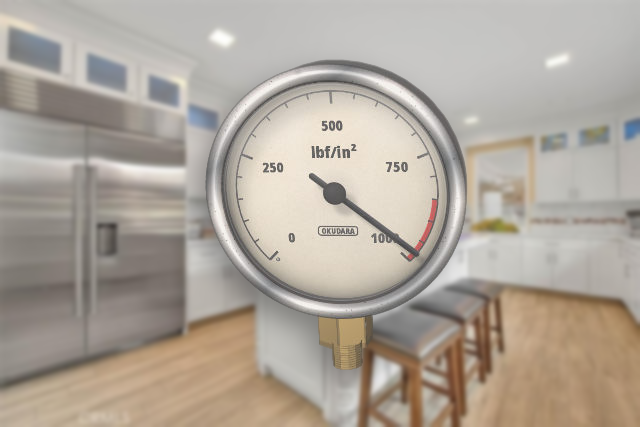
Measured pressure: 975 psi
